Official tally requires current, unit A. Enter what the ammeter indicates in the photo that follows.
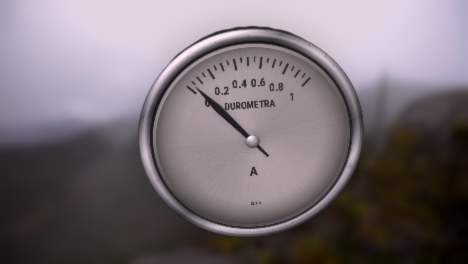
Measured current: 0.05 A
